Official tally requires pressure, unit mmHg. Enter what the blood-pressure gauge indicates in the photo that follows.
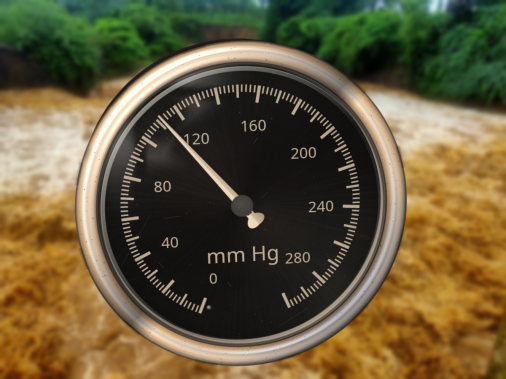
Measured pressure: 112 mmHg
